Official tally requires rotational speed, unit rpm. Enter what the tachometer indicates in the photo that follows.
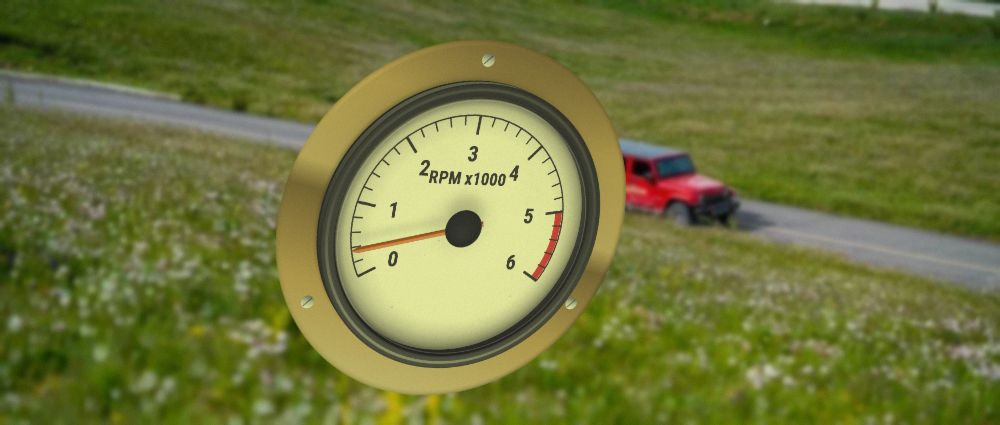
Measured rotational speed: 400 rpm
